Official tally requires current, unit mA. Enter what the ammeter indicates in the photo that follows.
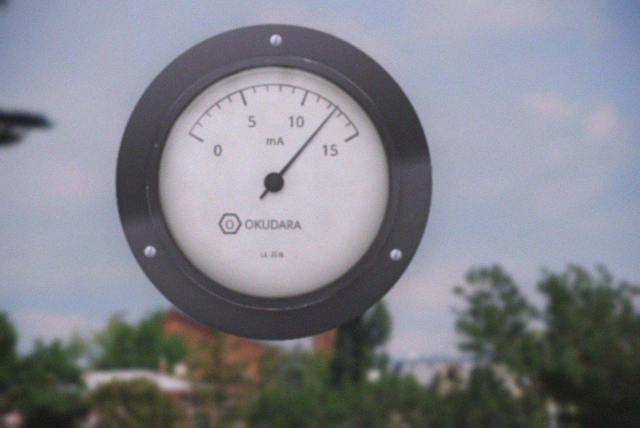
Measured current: 12.5 mA
